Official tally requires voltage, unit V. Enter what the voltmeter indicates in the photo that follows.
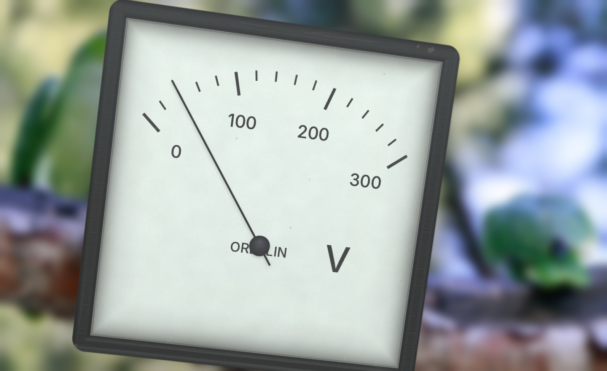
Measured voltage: 40 V
